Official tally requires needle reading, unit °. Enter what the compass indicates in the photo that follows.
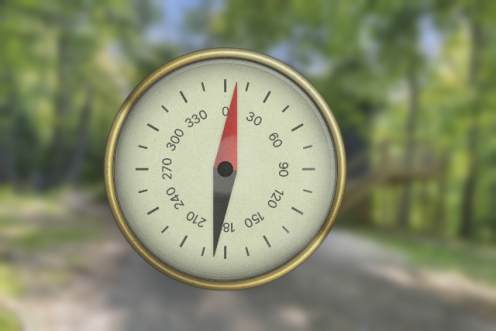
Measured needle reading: 7.5 °
